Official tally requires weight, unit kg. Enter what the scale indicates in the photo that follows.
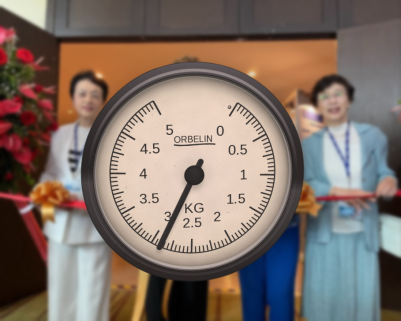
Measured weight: 2.9 kg
